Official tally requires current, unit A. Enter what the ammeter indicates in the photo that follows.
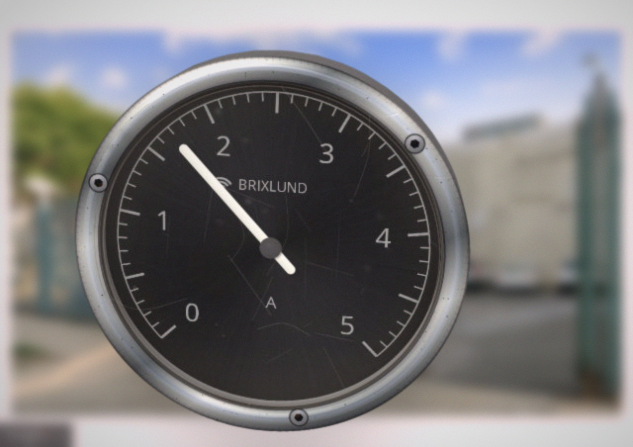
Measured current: 1.7 A
